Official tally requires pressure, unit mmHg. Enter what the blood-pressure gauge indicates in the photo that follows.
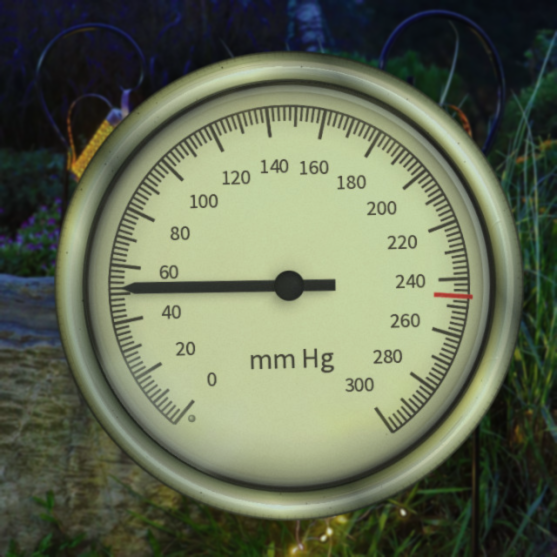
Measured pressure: 52 mmHg
